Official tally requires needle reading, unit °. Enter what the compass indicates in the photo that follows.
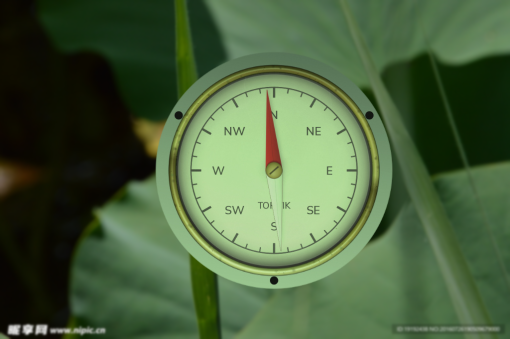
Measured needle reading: 355 °
